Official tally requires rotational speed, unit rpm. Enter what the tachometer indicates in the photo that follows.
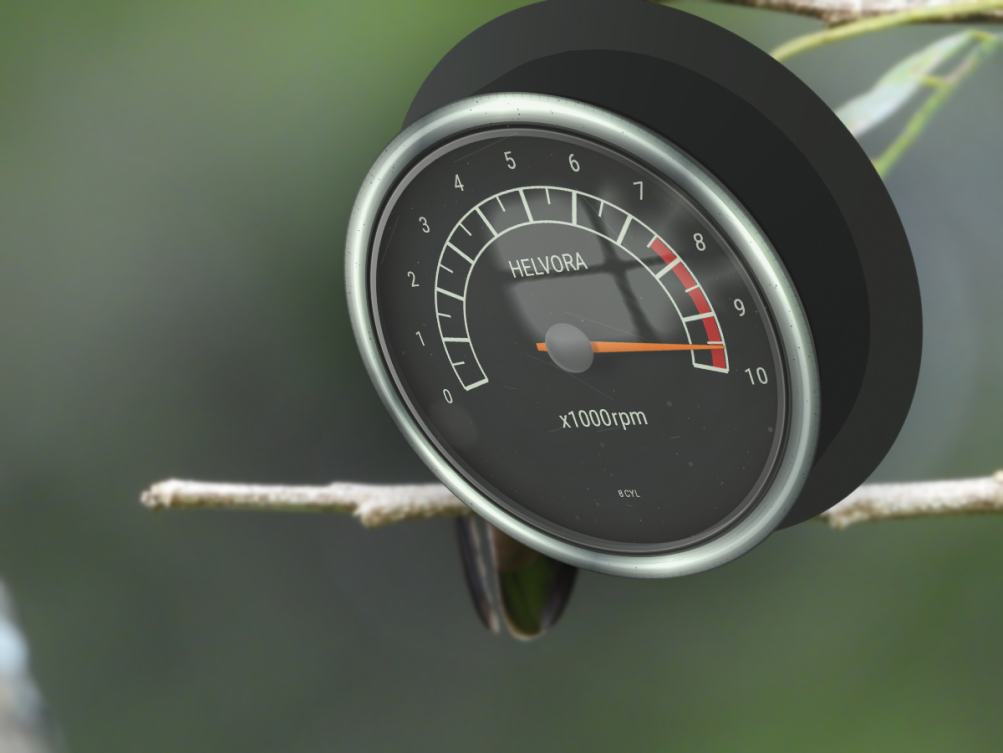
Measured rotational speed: 9500 rpm
